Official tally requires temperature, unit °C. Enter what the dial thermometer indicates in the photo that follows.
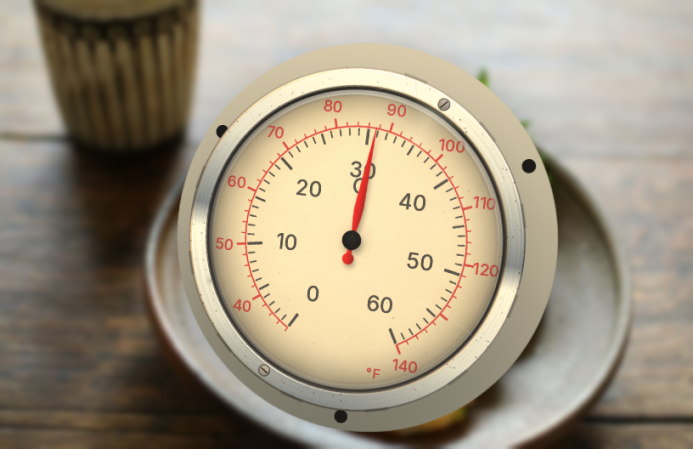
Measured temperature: 31 °C
